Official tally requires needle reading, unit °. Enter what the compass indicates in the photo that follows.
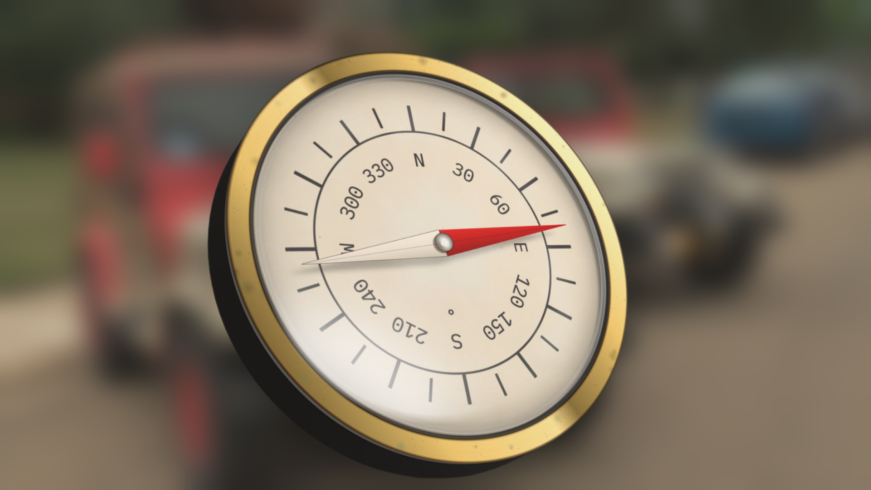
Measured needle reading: 82.5 °
